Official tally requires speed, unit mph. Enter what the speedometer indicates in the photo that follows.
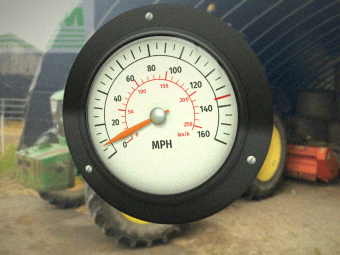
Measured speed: 7.5 mph
